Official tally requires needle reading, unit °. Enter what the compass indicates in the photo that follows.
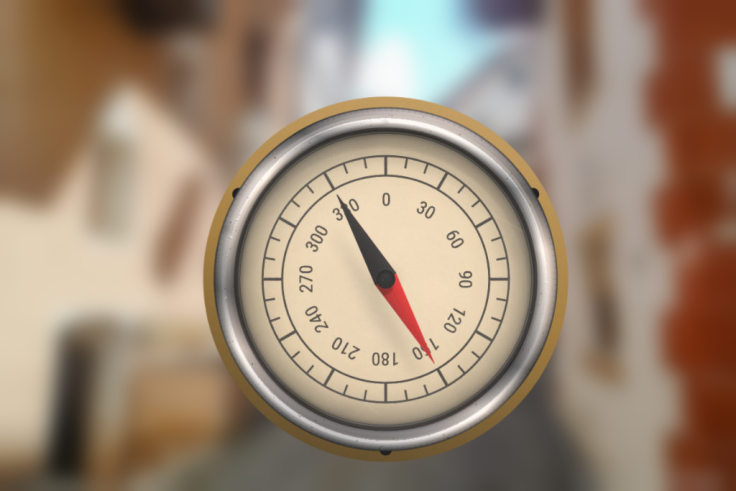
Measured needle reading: 150 °
